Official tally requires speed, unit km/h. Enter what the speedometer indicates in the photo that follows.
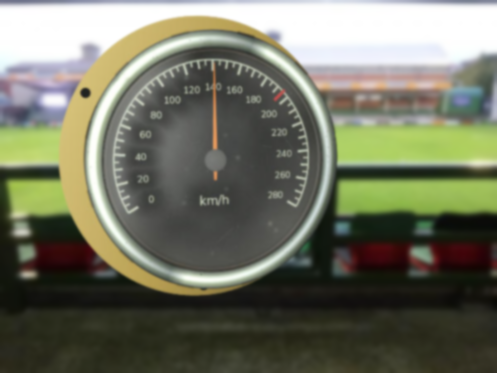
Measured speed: 140 km/h
